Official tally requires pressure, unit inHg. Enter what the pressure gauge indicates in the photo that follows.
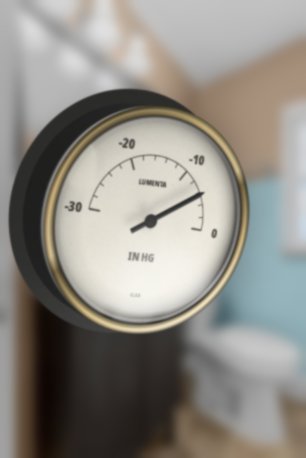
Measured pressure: -6 inHg
